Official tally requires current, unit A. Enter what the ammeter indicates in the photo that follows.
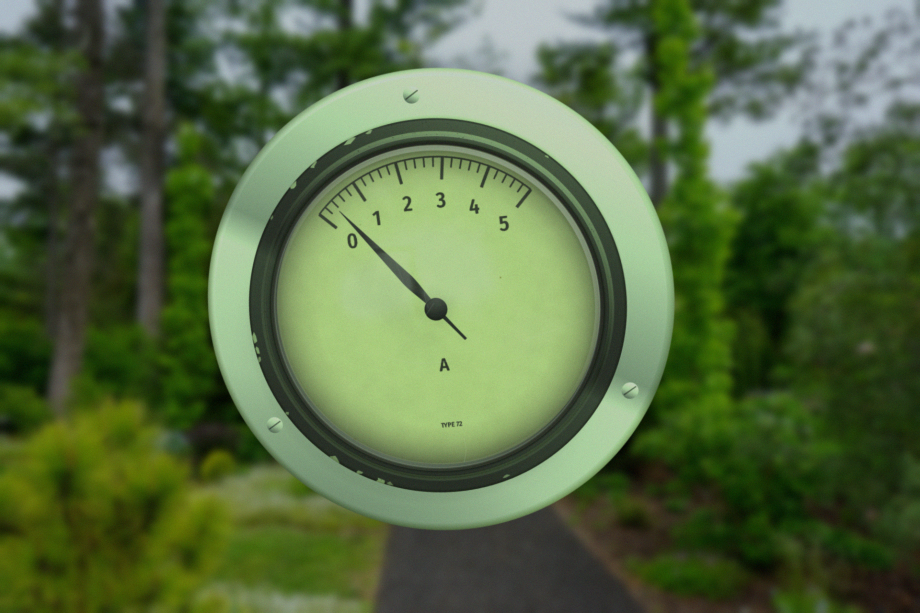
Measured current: 0.4 A
